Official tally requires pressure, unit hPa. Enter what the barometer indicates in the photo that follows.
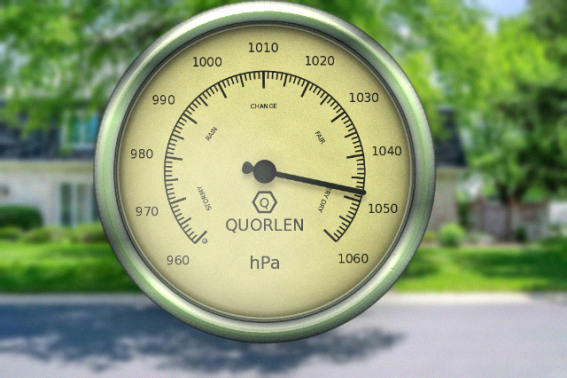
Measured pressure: 1048 hPa
